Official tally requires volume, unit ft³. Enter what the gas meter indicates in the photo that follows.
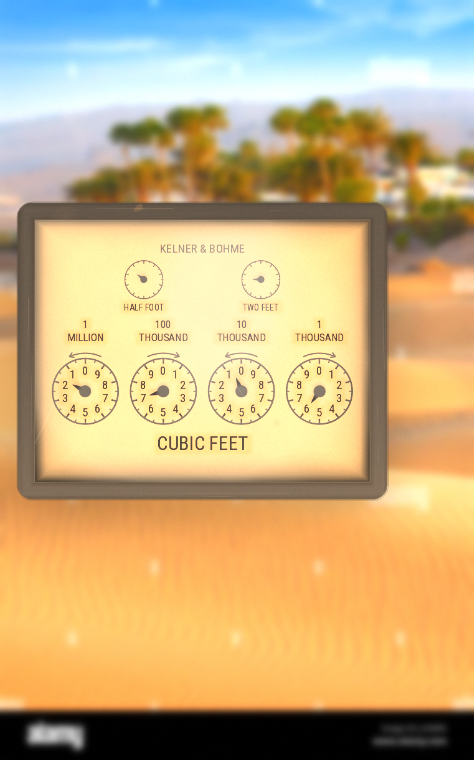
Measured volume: 170600 ft³
